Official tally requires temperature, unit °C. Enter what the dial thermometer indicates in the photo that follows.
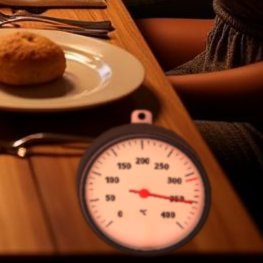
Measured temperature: 350 °C
